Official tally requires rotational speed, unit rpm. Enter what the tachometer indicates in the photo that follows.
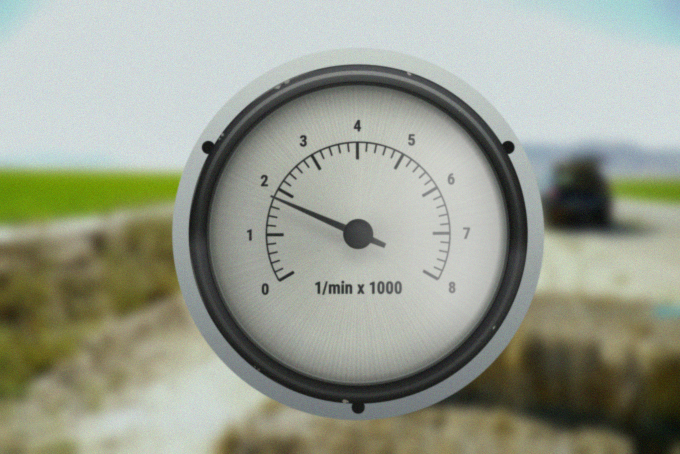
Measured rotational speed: 1800 rpm
